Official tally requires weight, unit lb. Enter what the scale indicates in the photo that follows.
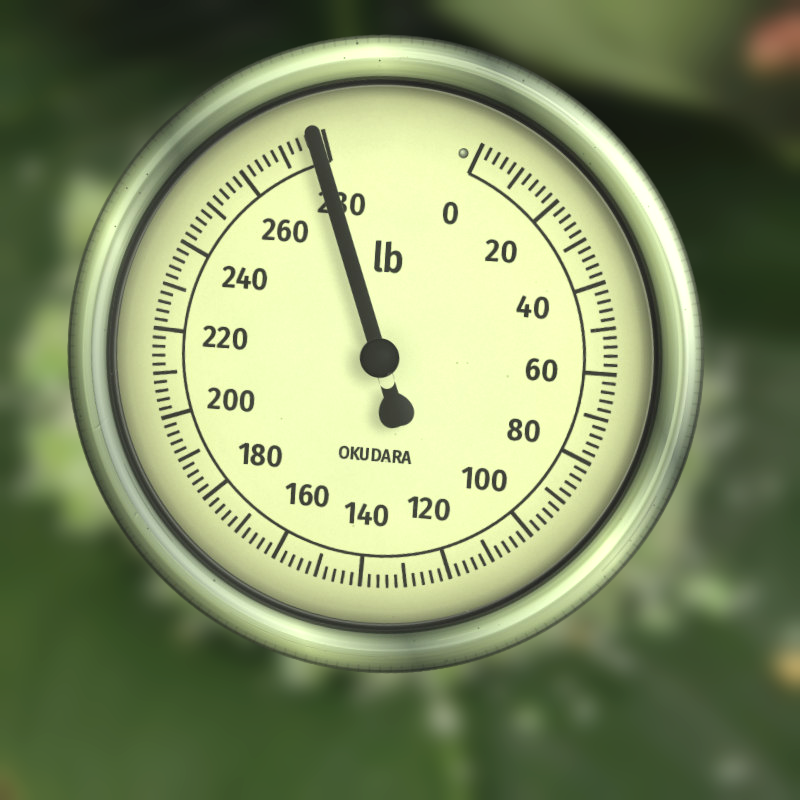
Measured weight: 278 lb
